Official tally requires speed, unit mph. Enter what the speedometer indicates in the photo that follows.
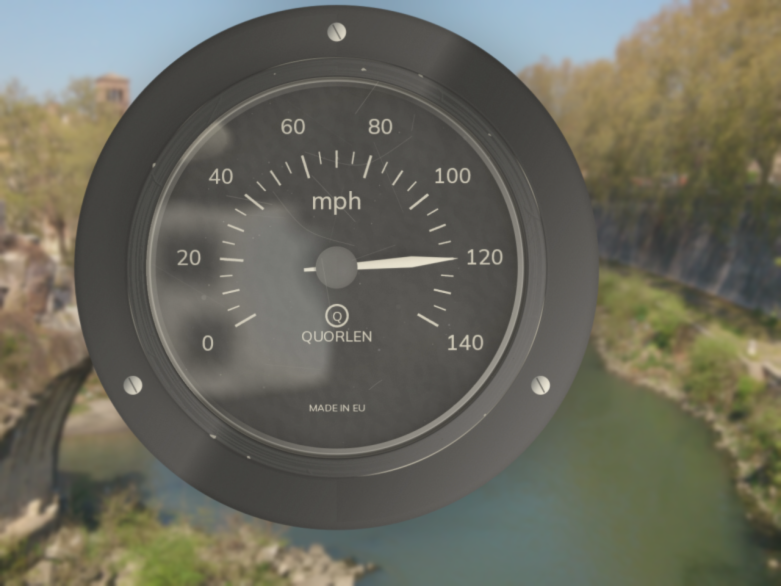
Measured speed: 120 mph
